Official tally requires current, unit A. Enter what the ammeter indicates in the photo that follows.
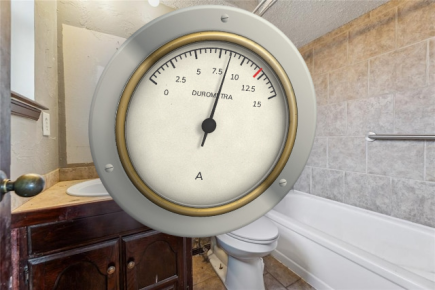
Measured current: 8.5 A
